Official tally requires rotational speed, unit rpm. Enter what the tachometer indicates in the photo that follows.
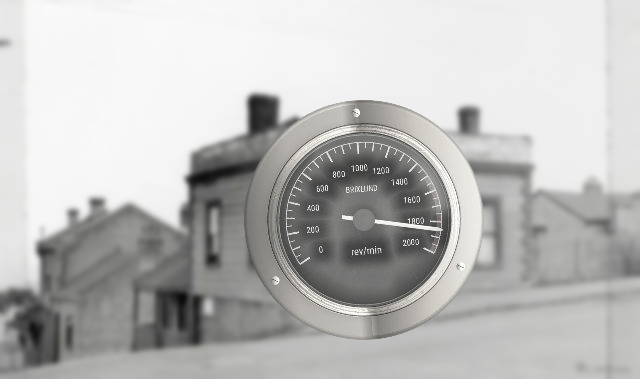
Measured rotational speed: 1850 rpm
